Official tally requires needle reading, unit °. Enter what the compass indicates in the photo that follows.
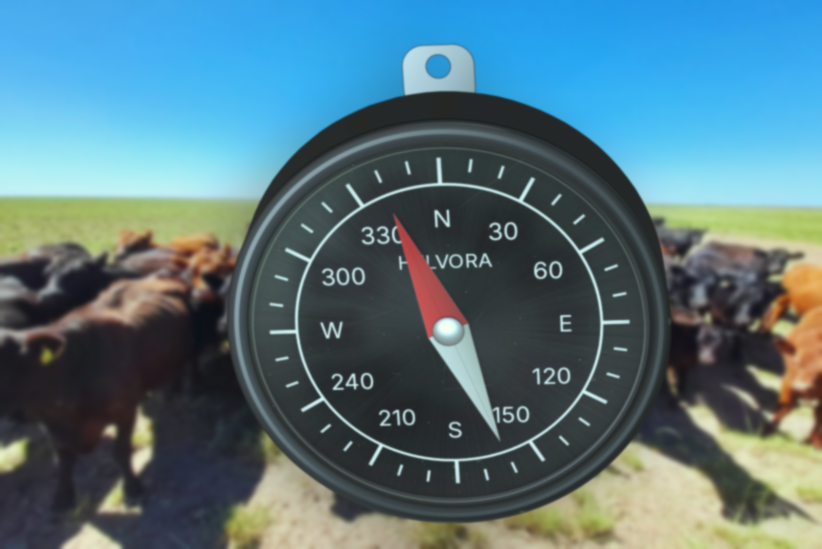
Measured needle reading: 340 °
